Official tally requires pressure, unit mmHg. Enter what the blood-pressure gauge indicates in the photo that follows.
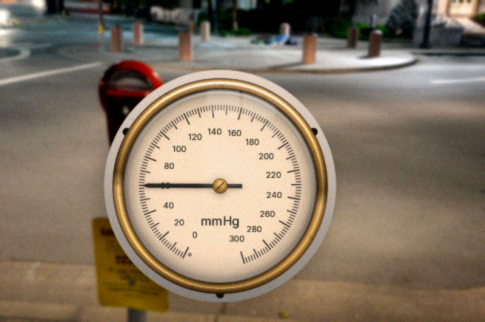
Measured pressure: 60 mmHg
